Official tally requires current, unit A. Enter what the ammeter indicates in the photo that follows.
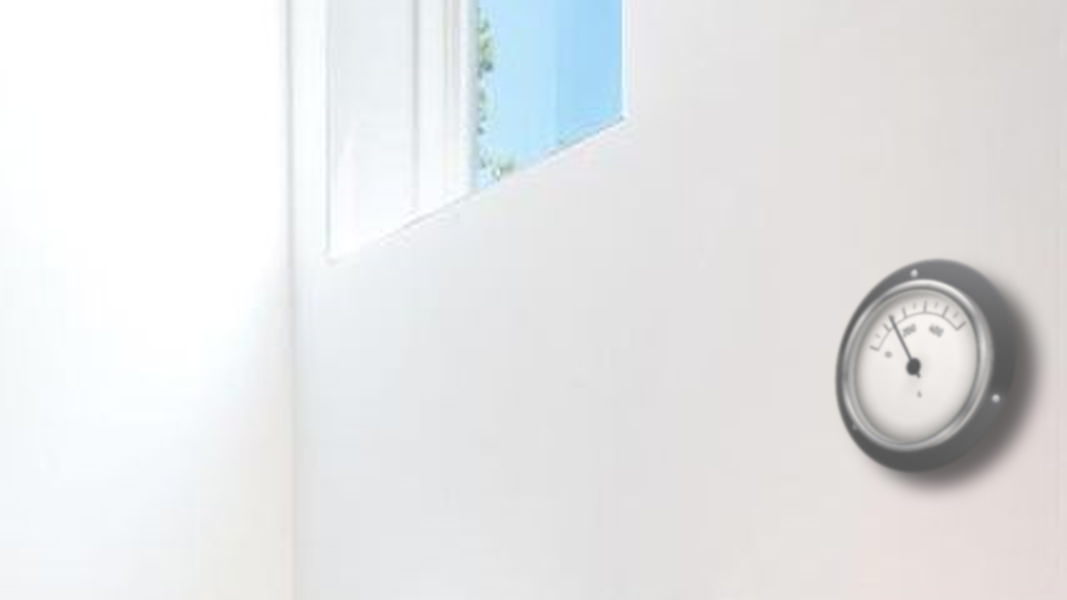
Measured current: 150 A
